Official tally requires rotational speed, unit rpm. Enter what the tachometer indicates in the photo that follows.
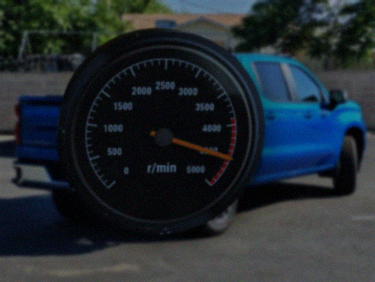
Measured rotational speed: 4500 rpm
